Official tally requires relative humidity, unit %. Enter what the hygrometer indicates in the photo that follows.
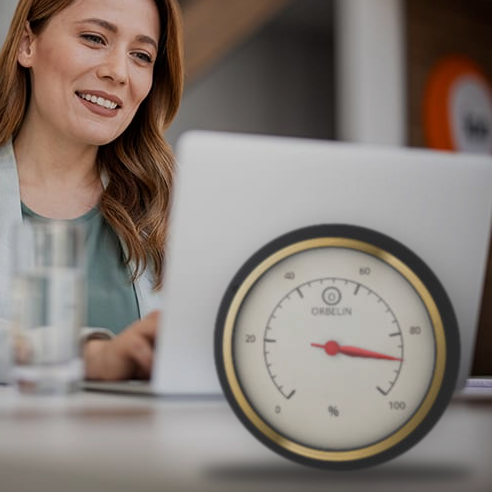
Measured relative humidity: 88 %
